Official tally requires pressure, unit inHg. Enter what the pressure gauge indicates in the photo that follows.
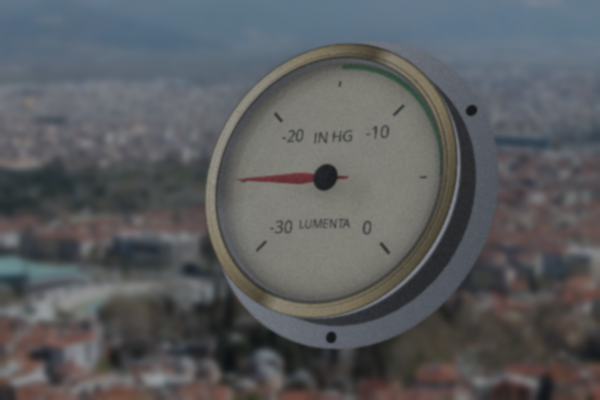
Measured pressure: -25 inHg
